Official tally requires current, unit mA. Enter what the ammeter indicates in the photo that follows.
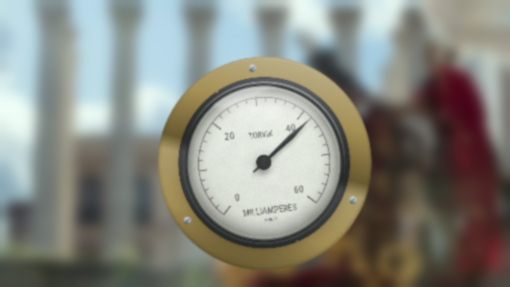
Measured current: 42 mA
